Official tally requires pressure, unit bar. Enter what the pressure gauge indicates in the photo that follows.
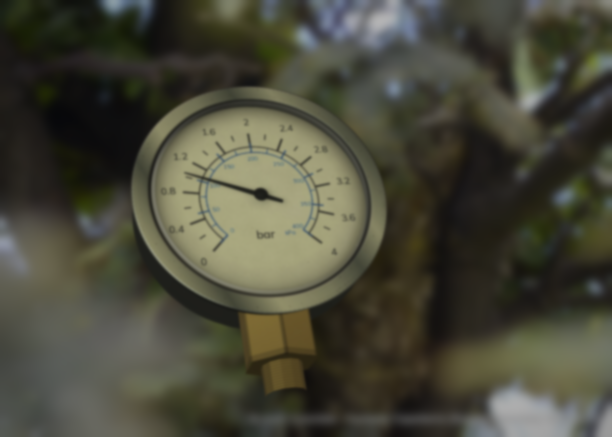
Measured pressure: 1 bar
